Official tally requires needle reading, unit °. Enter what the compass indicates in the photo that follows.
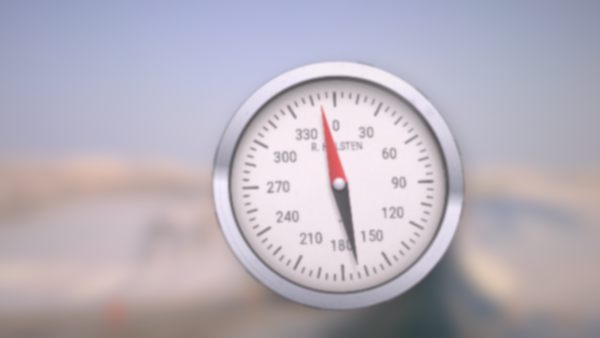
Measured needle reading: 350 °
